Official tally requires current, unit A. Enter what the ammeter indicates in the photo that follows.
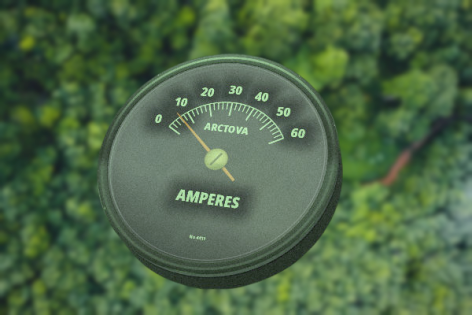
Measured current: 6 A
